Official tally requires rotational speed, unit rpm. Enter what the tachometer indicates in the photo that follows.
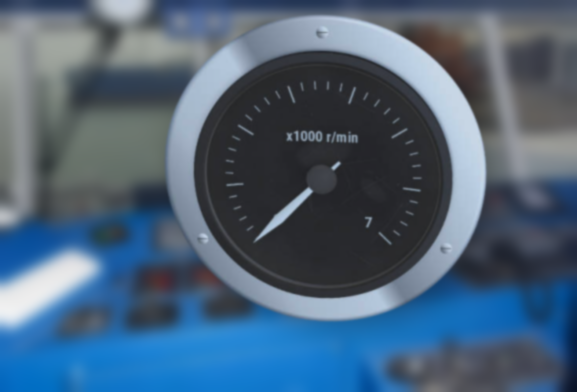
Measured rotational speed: 0 rpm
